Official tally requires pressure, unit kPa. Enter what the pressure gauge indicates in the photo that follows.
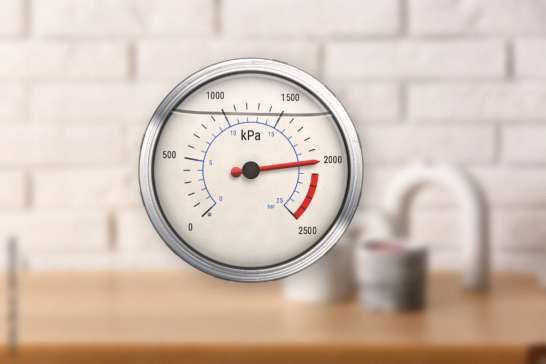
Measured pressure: 2000 kPa
